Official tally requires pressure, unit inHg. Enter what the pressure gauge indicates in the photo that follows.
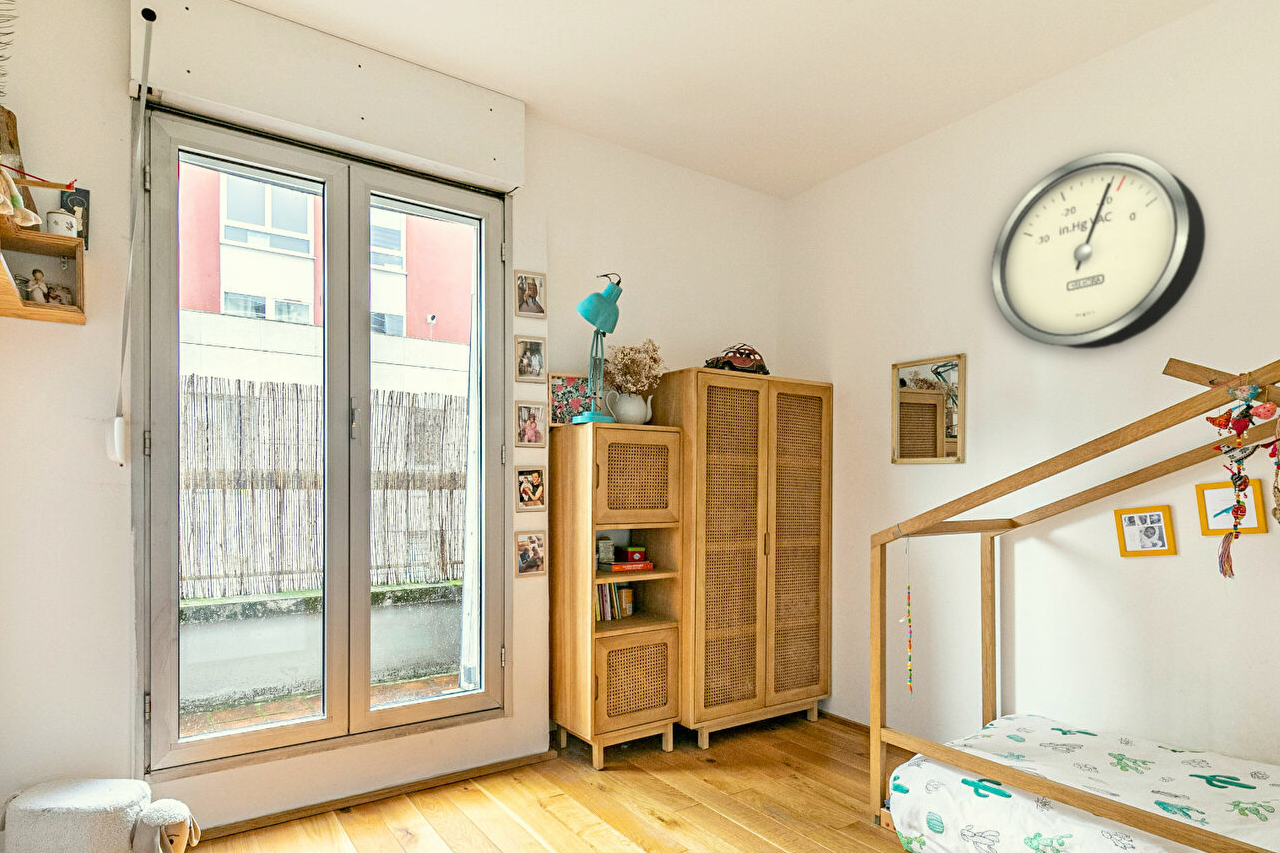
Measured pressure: -10 inHg
